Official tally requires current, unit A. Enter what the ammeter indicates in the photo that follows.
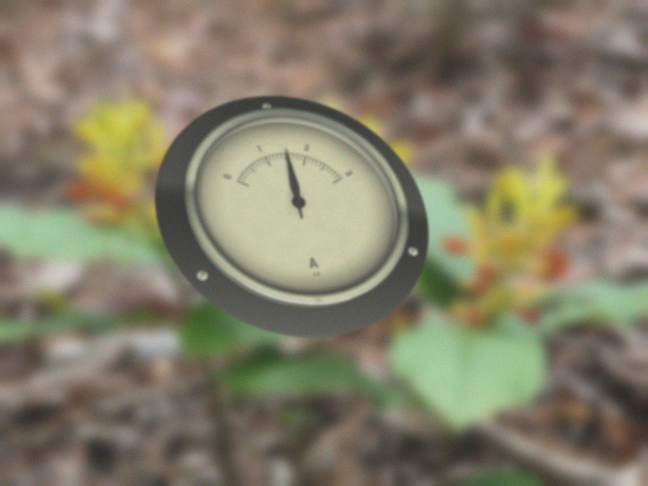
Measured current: 1.5 A
